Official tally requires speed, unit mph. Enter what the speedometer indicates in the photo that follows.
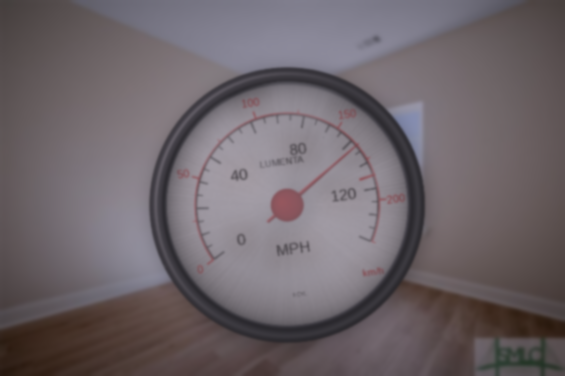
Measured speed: 102.5 mph
